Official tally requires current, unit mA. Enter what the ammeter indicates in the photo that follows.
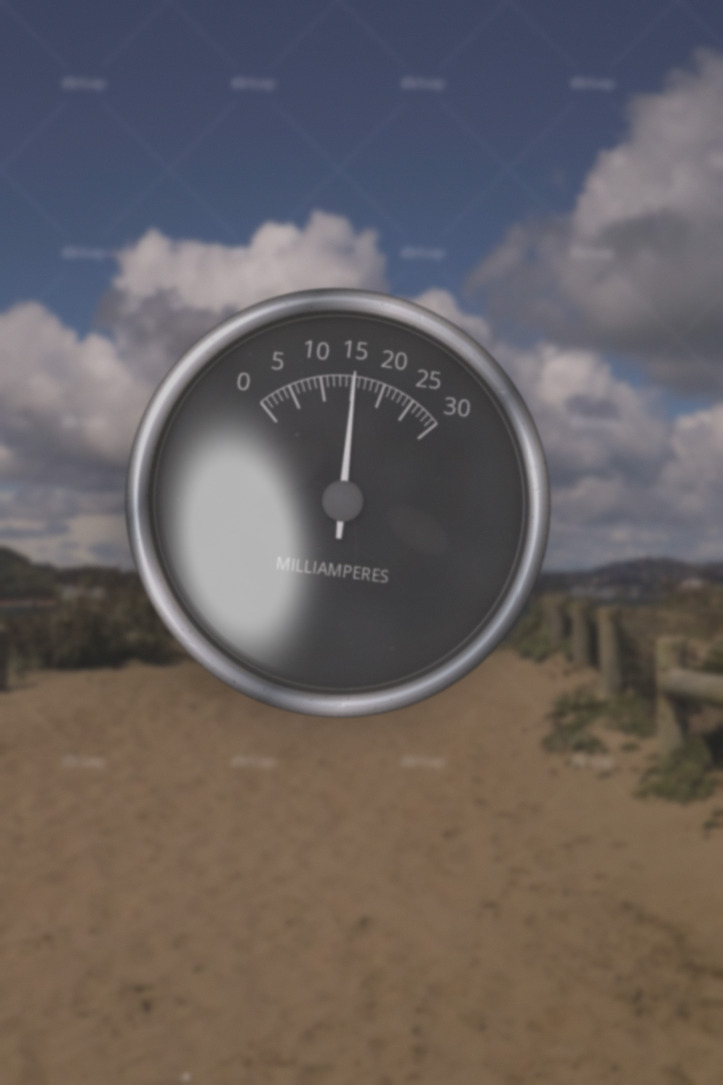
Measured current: 15 mA
